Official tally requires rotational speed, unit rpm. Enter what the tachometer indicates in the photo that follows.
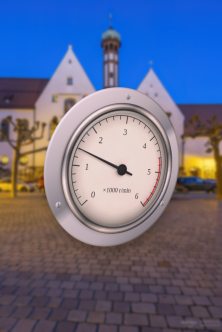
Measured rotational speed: 1400 rpm
